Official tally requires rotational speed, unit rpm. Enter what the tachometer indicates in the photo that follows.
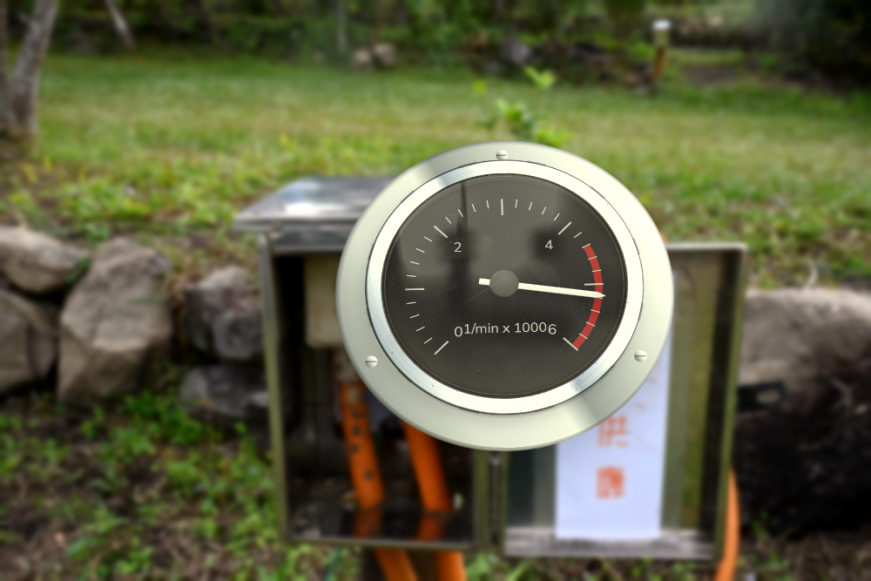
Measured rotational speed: 5200 rpm
